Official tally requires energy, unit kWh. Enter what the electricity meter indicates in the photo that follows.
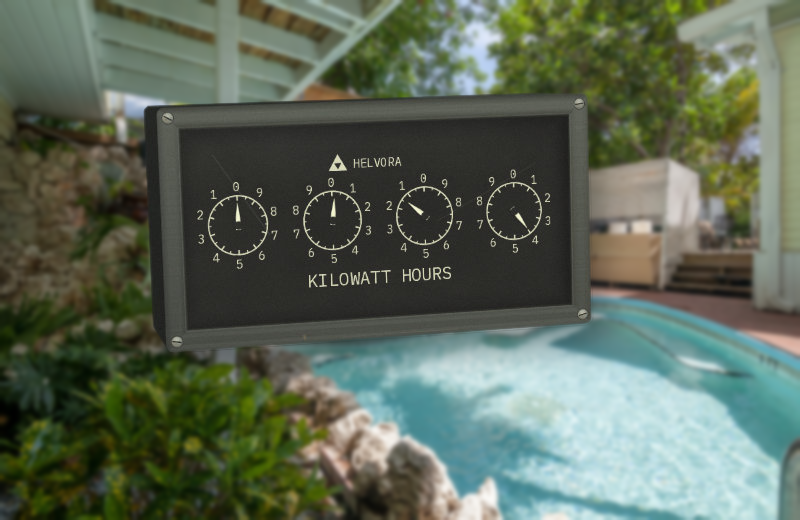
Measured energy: 14 kWh
